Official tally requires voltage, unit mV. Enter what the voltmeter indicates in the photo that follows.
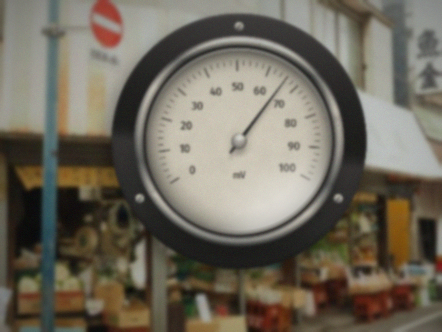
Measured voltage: 66 mV
